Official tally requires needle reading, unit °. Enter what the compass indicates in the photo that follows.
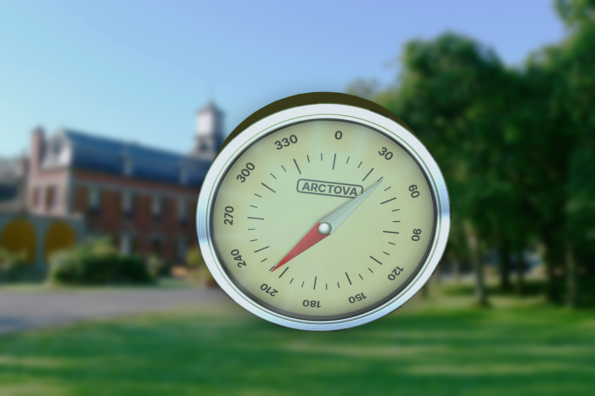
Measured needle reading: 220 °
